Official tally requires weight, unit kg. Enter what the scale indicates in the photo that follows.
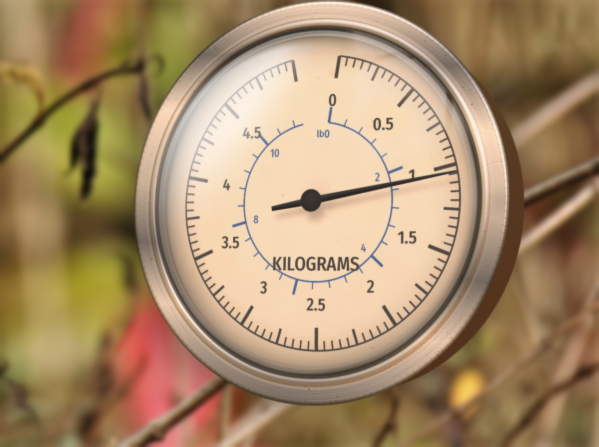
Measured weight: 1.05 kg
